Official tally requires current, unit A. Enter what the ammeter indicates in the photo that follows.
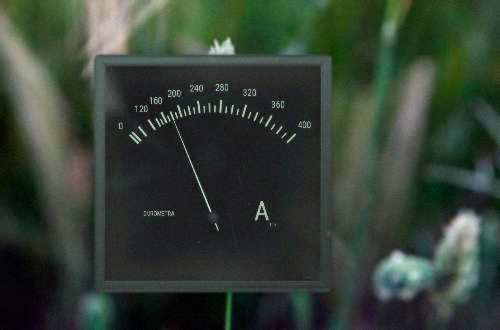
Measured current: 180 A
